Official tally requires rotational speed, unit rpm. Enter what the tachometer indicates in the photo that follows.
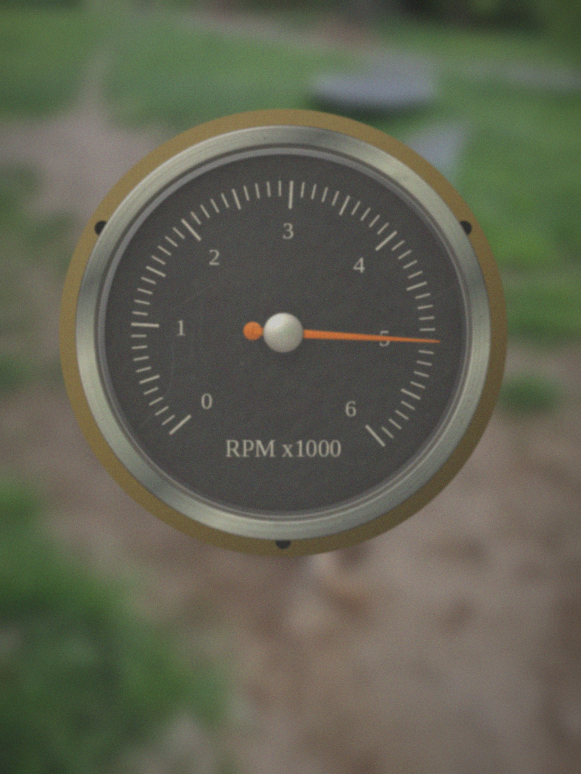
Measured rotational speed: 5000 rpm
